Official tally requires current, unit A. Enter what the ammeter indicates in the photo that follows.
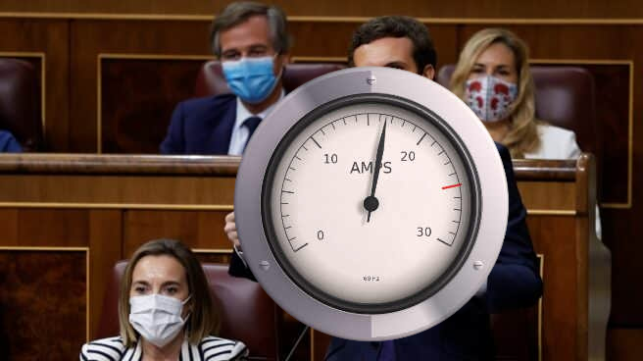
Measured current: 16.5 A
